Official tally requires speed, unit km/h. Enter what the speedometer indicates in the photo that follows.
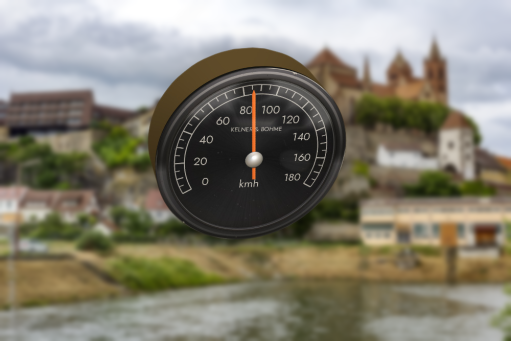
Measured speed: 85 km/h
